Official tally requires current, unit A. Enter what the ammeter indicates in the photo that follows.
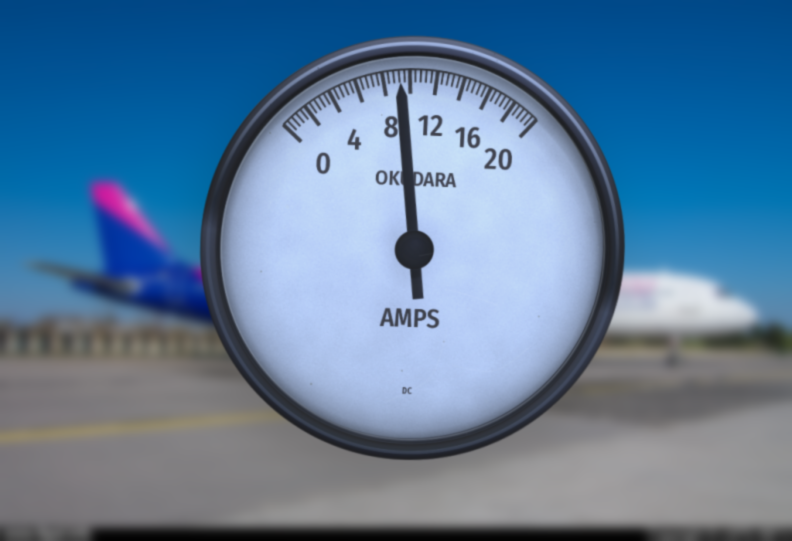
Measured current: 9.2 A
